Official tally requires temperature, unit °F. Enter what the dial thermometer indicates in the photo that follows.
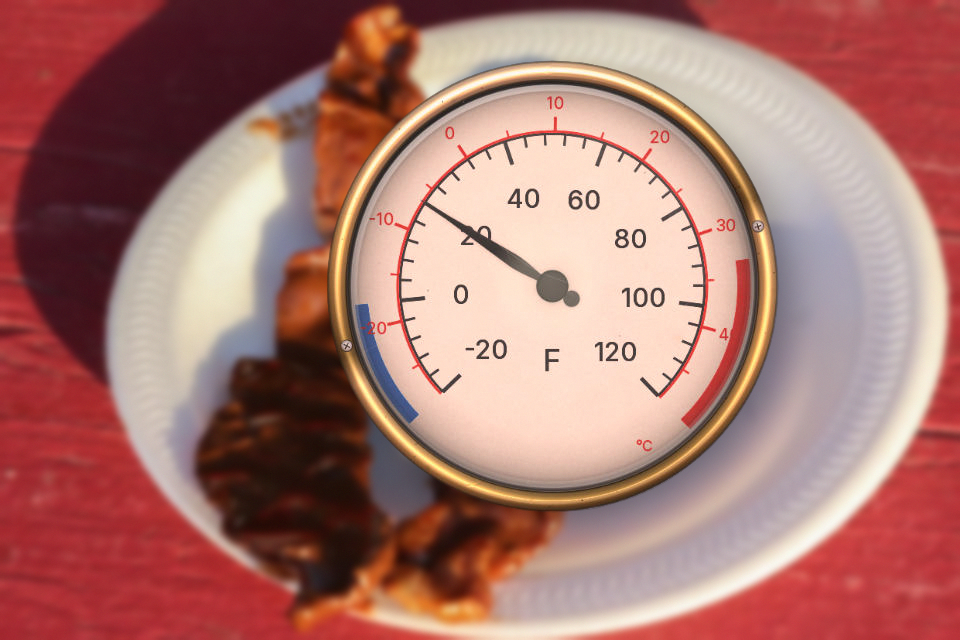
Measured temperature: 20 °F
